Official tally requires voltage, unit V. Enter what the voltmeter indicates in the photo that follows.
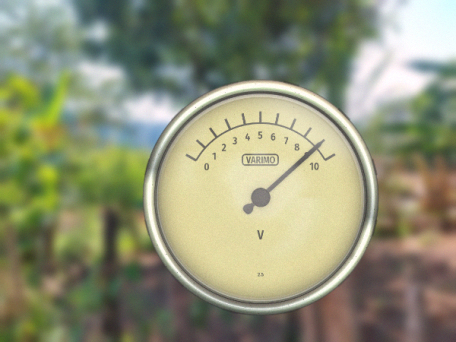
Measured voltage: 9 V
